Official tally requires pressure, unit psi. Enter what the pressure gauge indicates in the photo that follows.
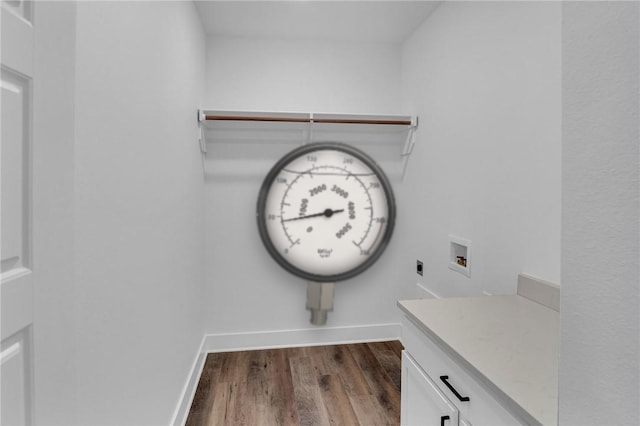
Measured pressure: 600 psi
